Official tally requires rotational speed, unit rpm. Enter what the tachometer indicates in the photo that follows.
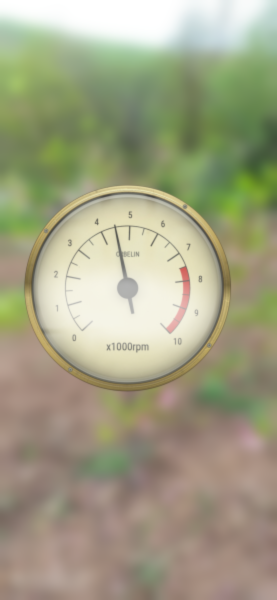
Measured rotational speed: 4500 rpm
